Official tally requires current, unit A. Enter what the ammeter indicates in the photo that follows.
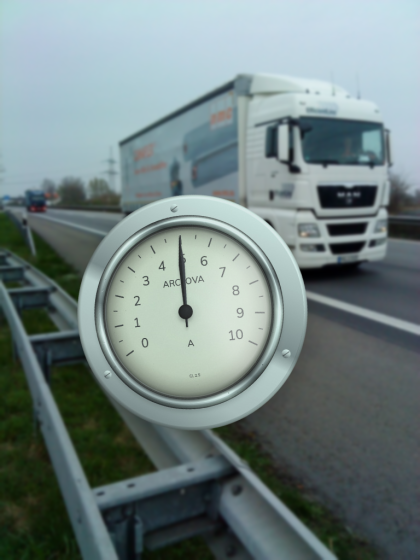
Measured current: 5 A
